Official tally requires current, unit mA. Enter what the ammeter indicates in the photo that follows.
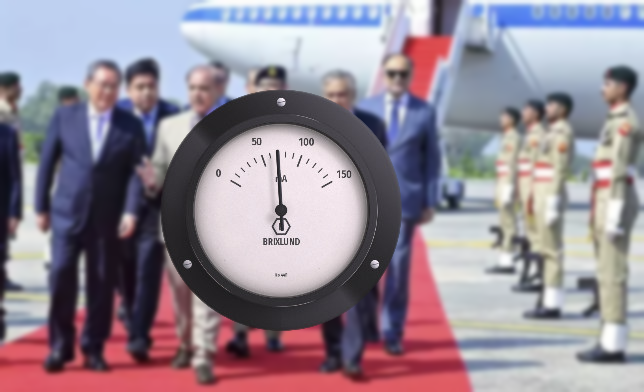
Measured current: 70 mA
